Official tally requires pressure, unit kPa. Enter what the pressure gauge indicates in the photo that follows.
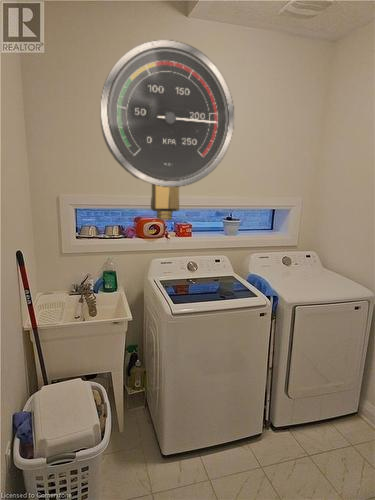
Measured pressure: 210 kPa
